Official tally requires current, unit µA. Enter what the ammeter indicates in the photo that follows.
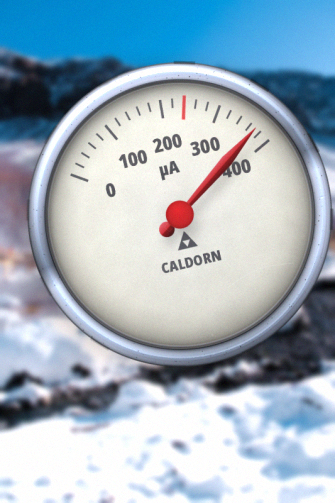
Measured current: 370 µA
